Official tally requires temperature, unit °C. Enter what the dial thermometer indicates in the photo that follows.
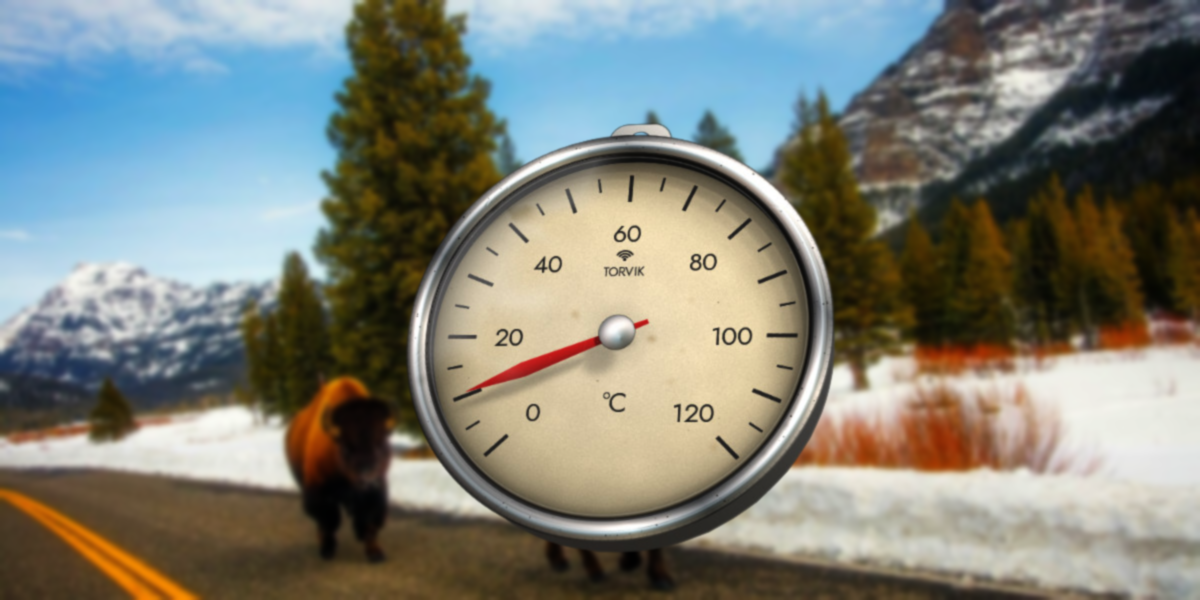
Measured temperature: 10 °C
